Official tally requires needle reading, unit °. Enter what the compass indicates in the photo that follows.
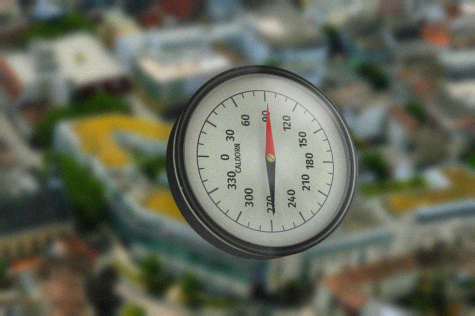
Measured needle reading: 90 °
